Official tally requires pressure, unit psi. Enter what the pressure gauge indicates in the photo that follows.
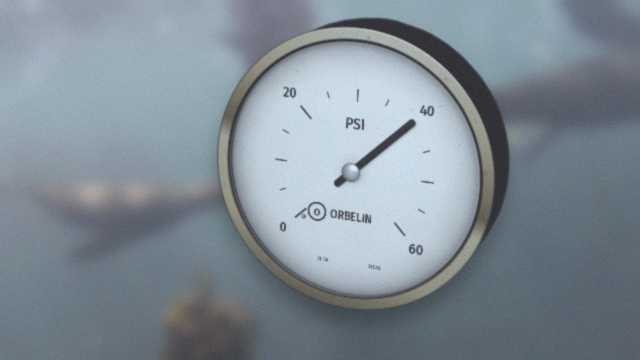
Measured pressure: 40 psi
